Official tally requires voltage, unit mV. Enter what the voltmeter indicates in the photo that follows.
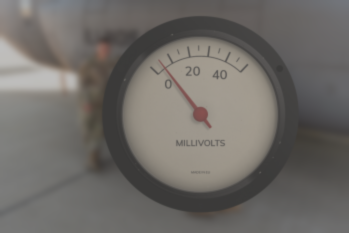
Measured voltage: 5 mV
